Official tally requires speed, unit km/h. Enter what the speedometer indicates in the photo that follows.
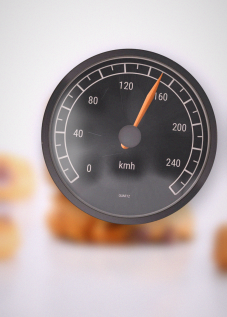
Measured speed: 150 km/h
